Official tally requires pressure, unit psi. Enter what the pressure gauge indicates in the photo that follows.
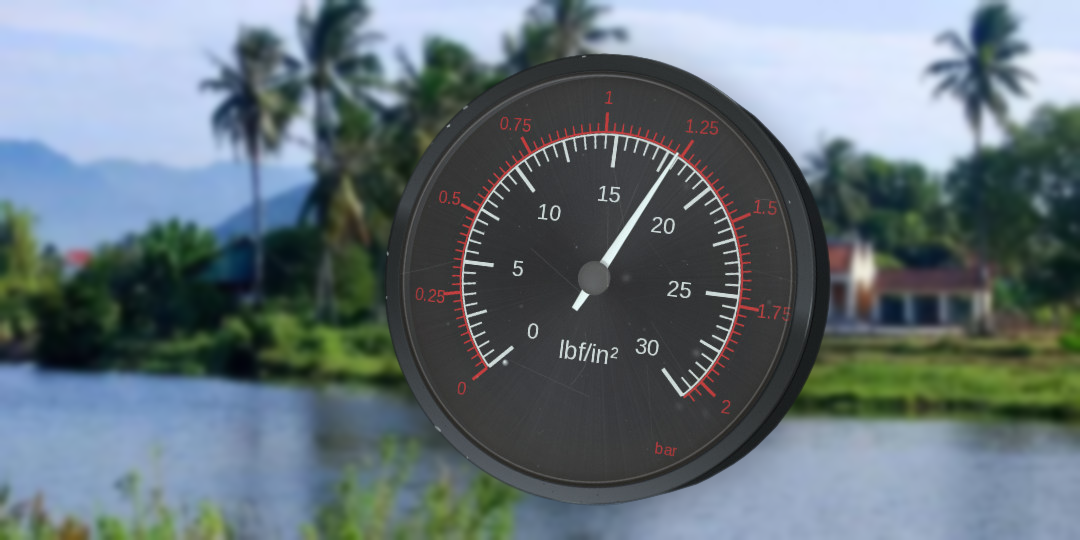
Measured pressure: 18 psi
